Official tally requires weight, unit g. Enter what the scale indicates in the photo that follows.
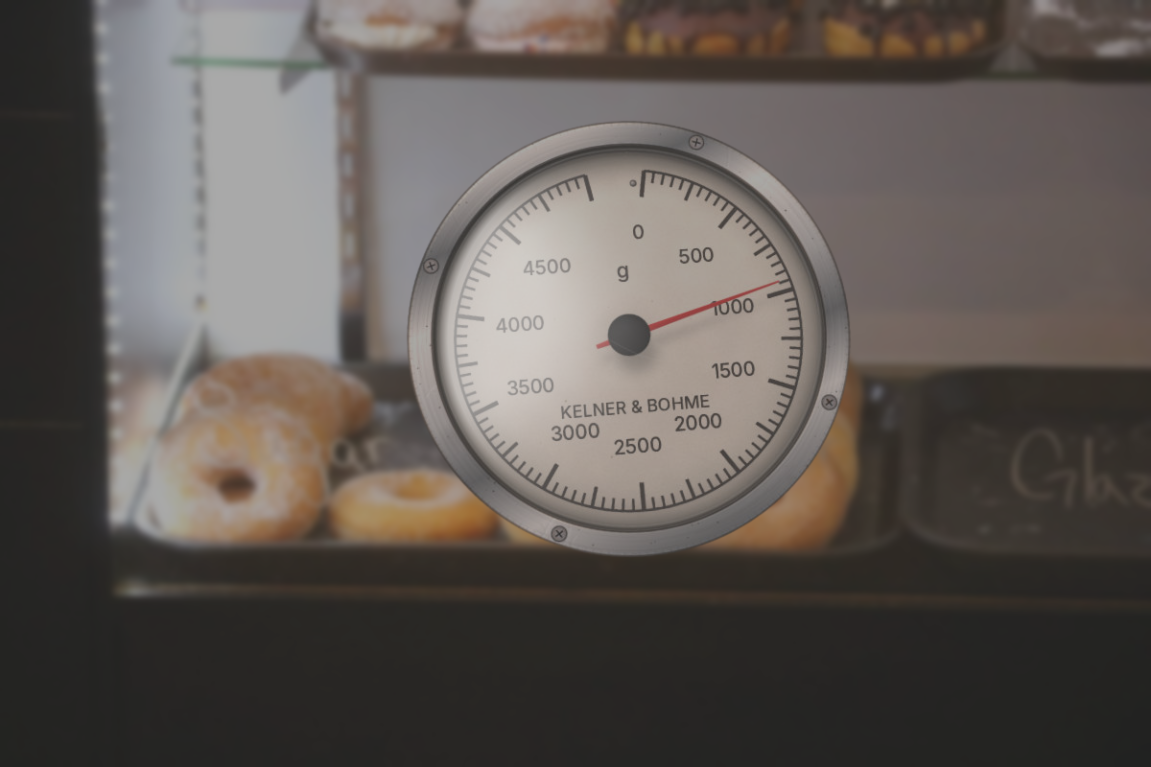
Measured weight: 950 g
